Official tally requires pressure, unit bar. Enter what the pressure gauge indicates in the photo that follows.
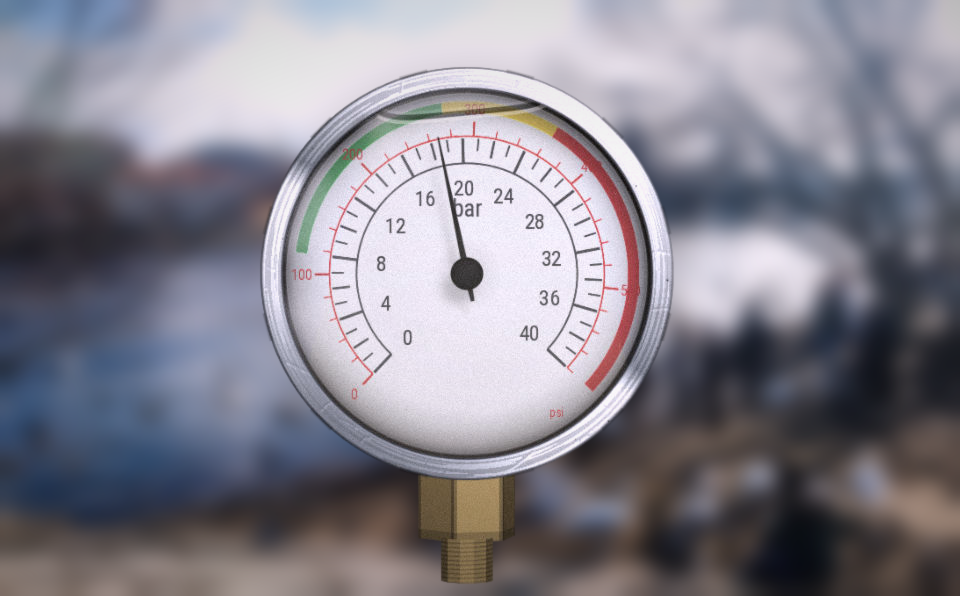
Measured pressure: 18.5 bar
